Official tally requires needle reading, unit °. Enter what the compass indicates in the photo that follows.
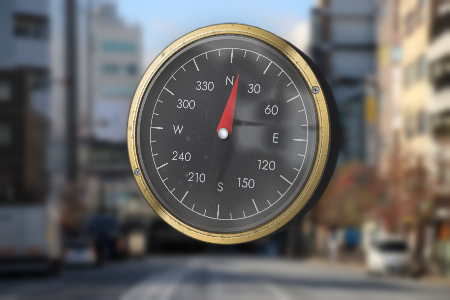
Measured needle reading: 10 °
